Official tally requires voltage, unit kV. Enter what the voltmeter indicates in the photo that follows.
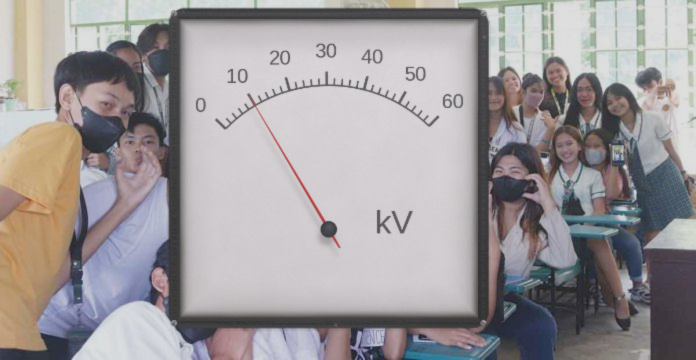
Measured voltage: 10 kV
